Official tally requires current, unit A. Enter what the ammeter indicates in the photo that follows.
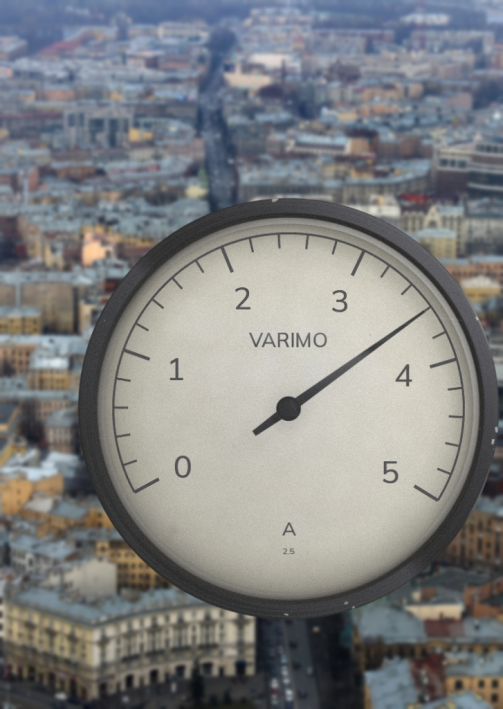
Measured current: 3.6 A
